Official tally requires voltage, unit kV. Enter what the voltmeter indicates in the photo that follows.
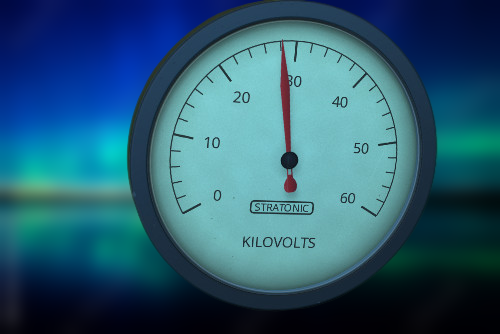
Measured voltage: 28 kV
